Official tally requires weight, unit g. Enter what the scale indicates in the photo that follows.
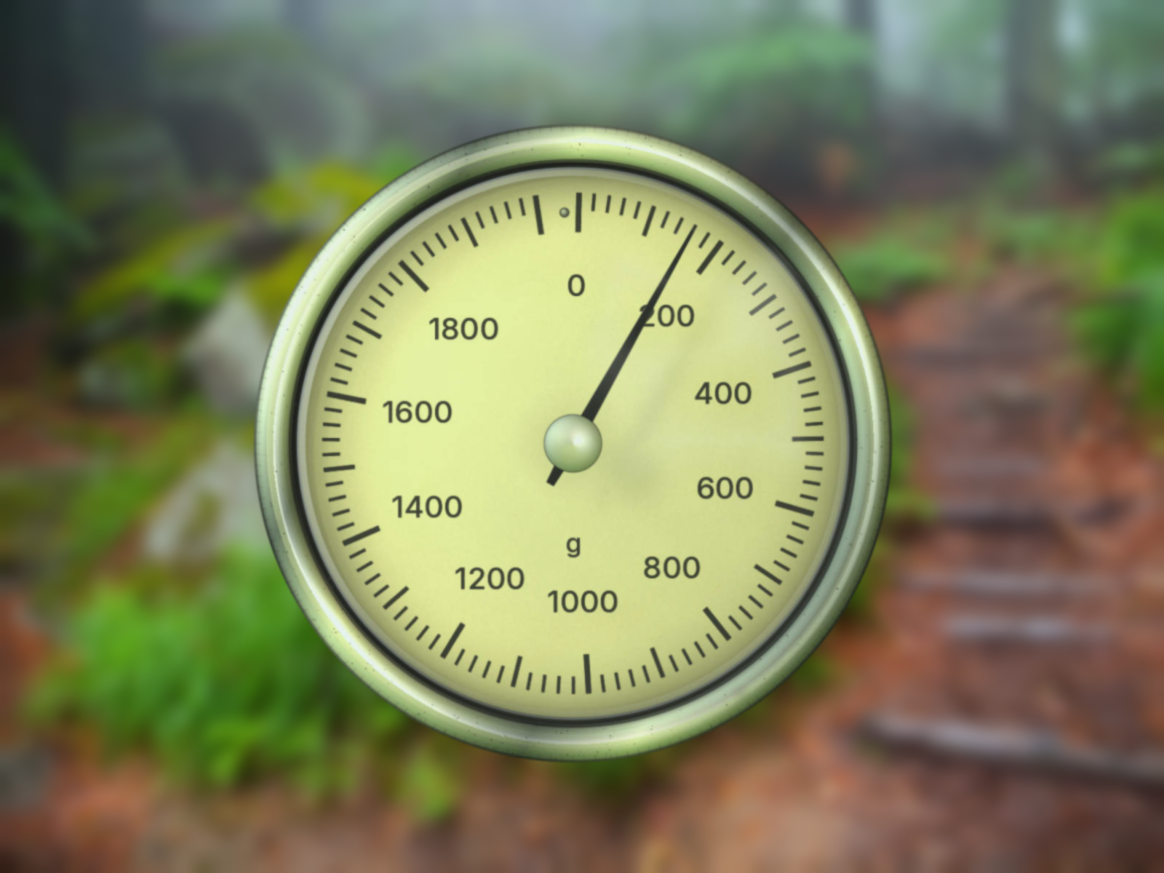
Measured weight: 160 g
